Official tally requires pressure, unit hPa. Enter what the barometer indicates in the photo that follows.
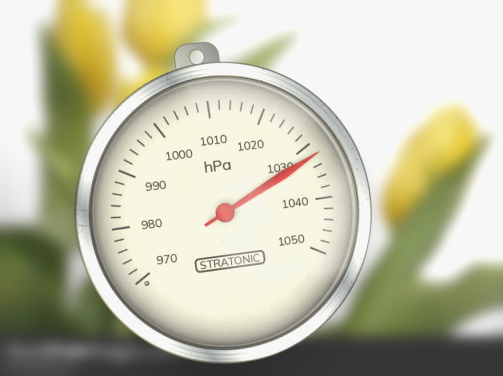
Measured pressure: 1032 hPa
